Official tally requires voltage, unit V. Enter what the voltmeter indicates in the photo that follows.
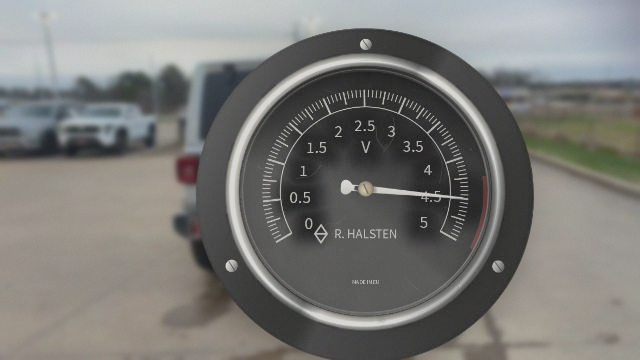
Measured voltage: 4.5 V
